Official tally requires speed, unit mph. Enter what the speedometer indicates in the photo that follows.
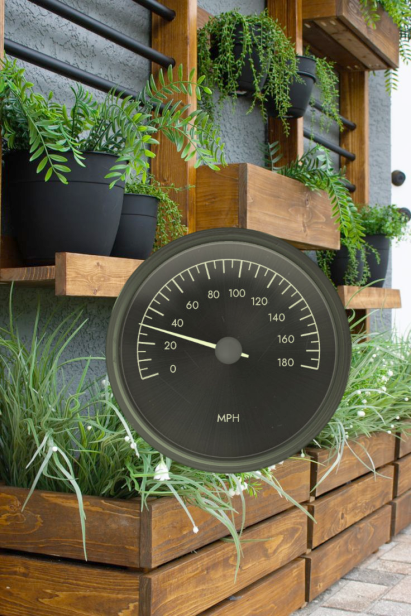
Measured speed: 30 mph
